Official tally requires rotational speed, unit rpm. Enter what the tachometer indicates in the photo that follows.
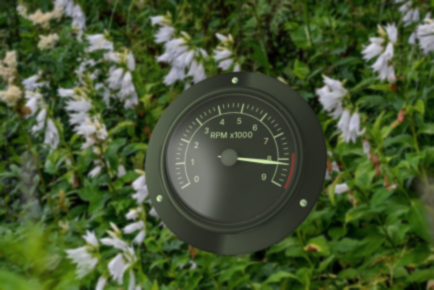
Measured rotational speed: 8200 rpm
